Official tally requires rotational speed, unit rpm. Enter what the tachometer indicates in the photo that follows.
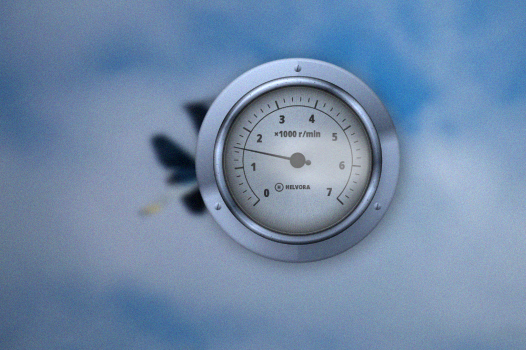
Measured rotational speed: 1500 rpm
